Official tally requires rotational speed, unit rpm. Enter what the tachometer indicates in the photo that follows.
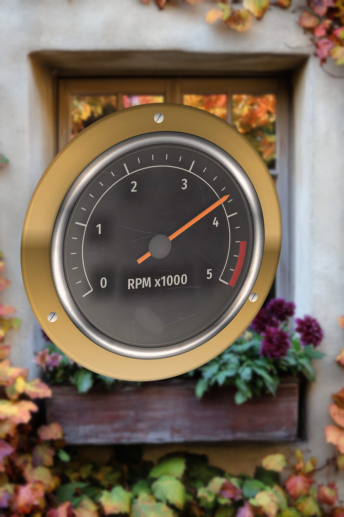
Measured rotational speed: 3700 rpm
